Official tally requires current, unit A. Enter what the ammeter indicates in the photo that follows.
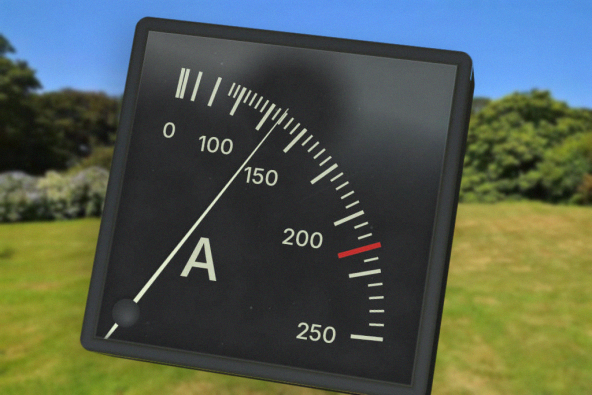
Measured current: 135 A
